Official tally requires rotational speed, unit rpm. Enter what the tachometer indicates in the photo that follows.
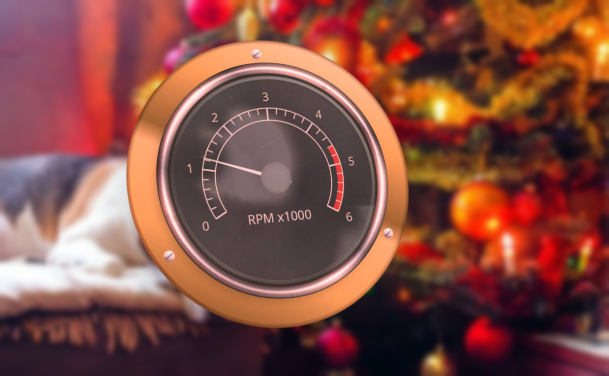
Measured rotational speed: 1200 rpm
